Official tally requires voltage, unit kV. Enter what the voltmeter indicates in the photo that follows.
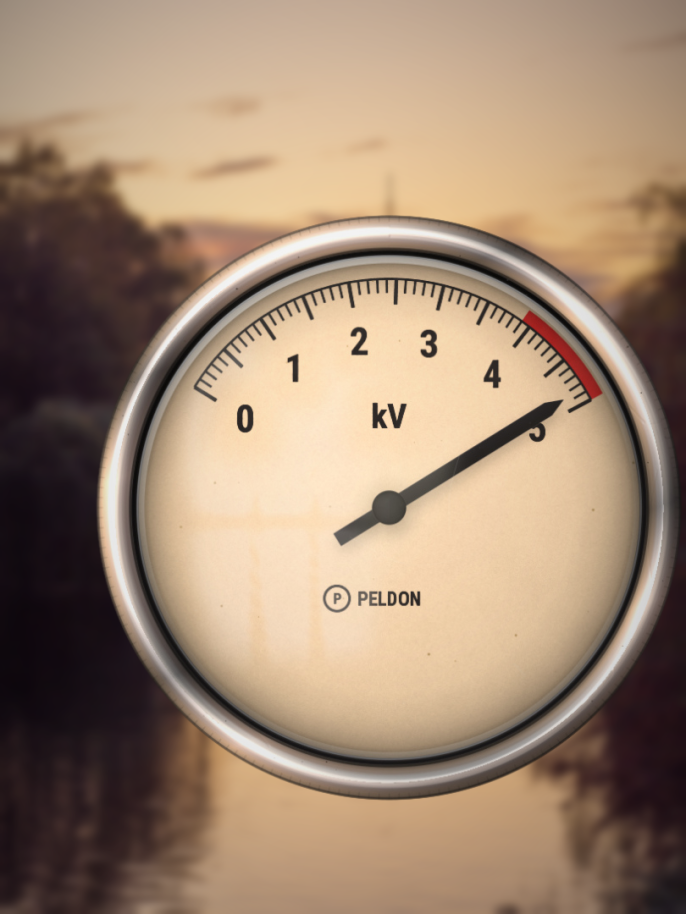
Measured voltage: 4.85 kV
